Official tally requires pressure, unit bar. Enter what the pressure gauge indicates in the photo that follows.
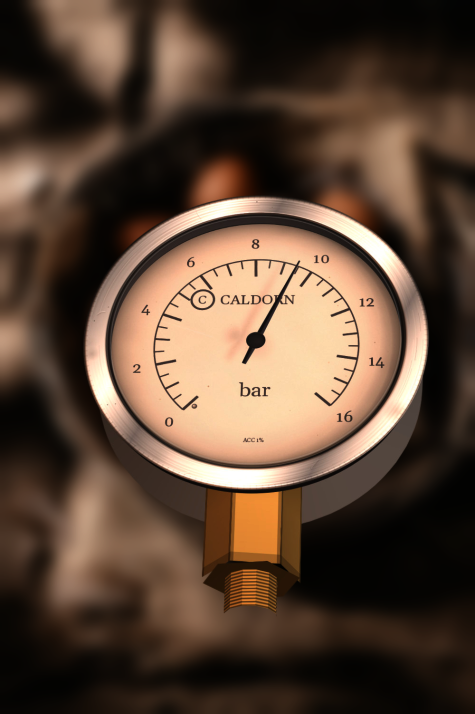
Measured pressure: 9.5 bar
